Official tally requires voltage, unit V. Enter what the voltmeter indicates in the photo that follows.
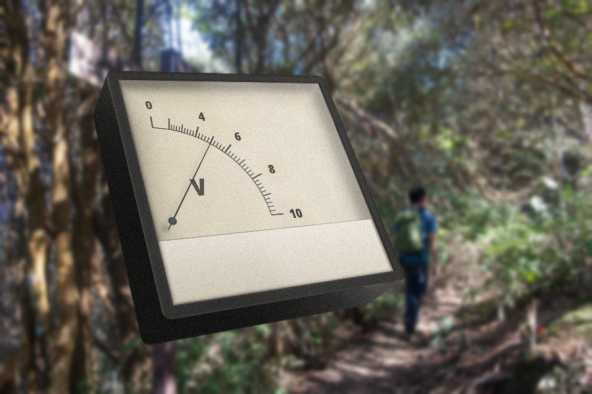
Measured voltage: 5 V
